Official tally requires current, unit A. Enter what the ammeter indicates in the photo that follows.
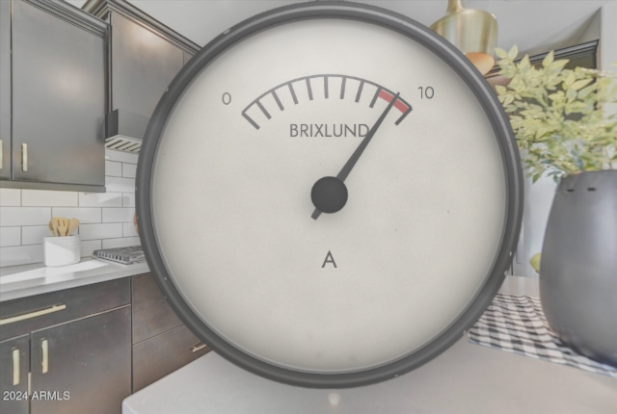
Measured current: 9 A
